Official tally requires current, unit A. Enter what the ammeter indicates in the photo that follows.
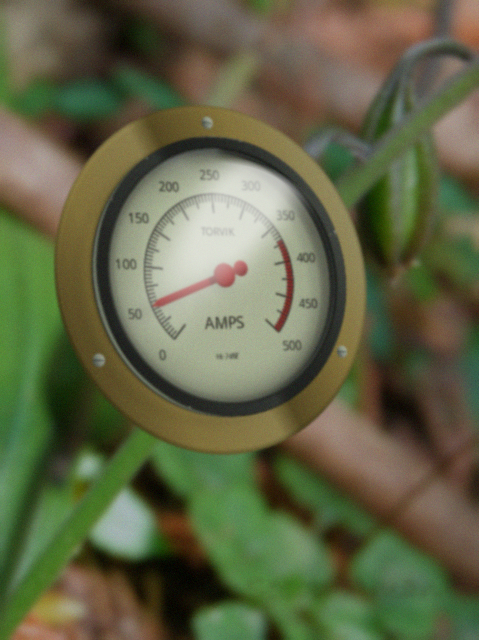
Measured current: 50 A
